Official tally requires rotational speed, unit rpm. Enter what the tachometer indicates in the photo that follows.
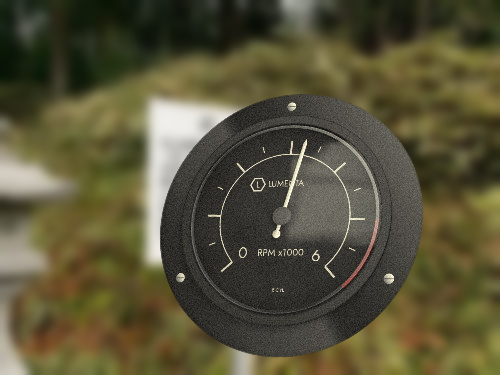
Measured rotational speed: 3250 rpm
